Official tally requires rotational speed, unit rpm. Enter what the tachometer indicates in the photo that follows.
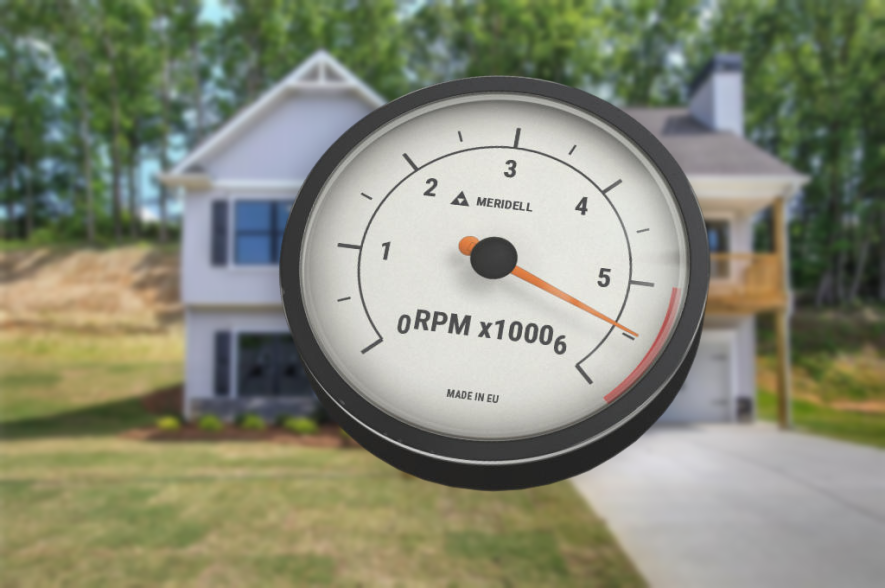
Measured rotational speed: 5500 rpm
